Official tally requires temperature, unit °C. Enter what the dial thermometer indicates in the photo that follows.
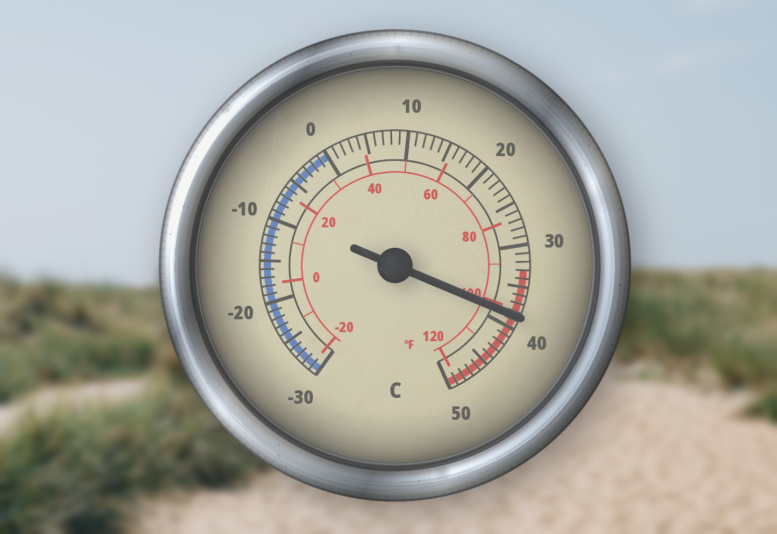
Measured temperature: 38.5 °C
